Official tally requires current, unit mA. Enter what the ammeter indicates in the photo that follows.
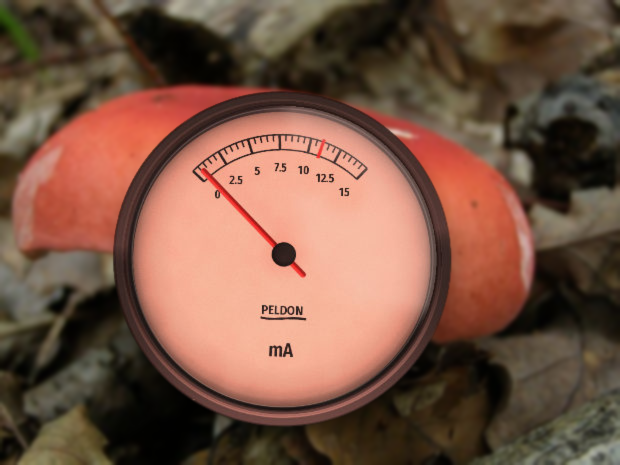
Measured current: 0.5 mA
